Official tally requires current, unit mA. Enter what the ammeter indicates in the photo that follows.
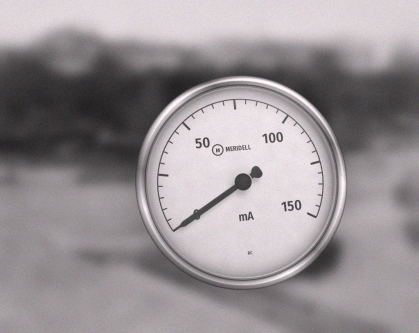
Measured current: 0 mA
